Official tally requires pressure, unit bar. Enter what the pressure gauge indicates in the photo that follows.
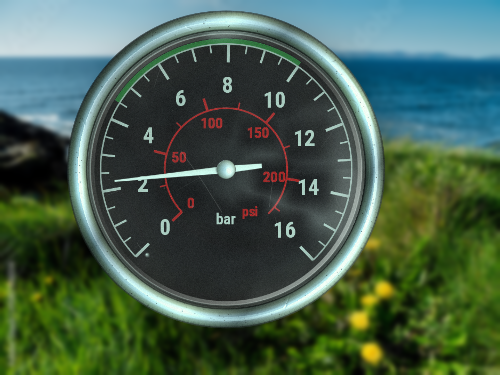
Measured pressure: 2.25 bar
